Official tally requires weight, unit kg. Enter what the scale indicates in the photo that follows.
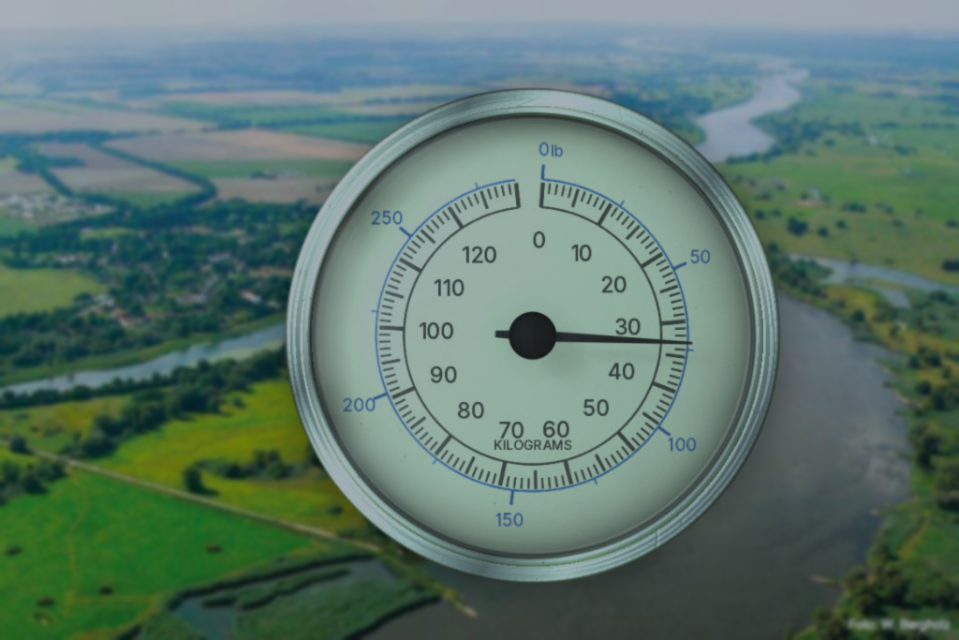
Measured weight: 33 kg
